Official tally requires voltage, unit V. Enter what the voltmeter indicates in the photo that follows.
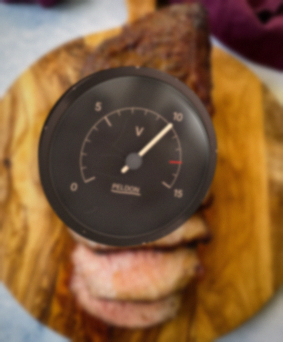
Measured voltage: 10 V
